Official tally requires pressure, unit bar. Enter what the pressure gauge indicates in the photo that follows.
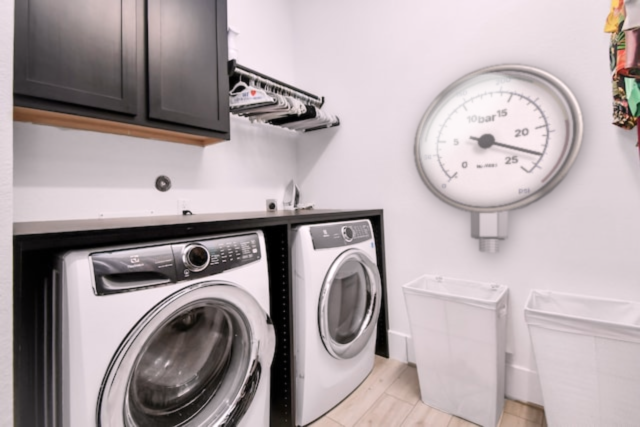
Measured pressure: 23 bar
